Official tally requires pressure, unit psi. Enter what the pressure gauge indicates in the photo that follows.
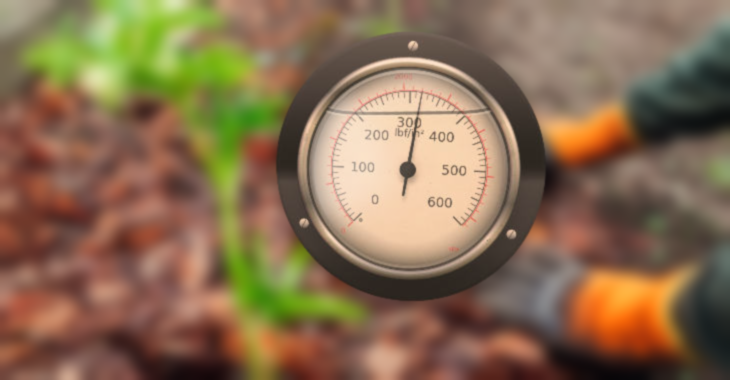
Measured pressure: 320 psi
